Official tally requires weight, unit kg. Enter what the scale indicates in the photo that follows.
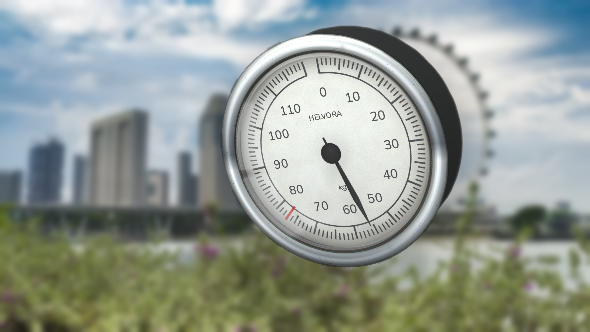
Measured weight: 55 kg
